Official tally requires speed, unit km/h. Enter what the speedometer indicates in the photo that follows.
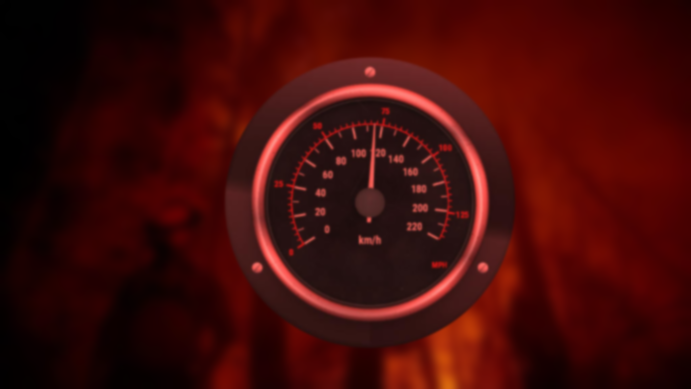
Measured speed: 115 km/h
